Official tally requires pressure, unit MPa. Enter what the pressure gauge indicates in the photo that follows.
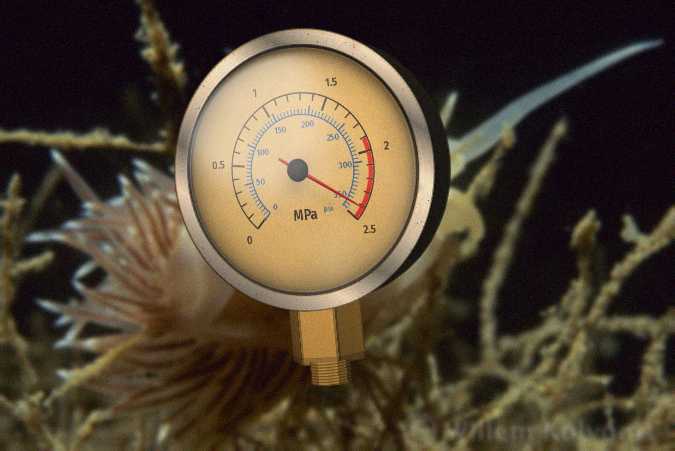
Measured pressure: 2.4 MPa
